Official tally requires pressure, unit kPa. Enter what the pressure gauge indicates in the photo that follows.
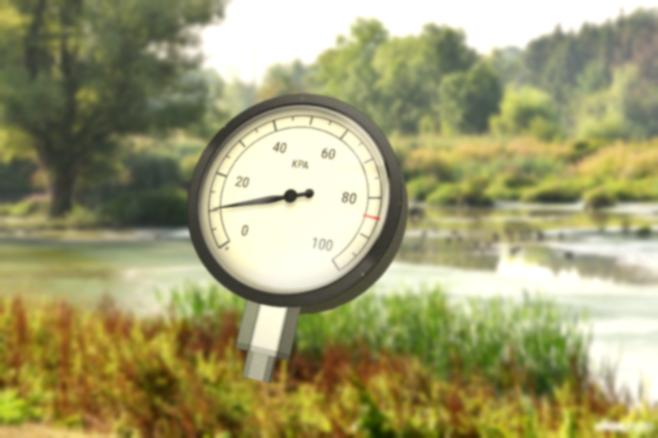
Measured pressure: 10 kPa
